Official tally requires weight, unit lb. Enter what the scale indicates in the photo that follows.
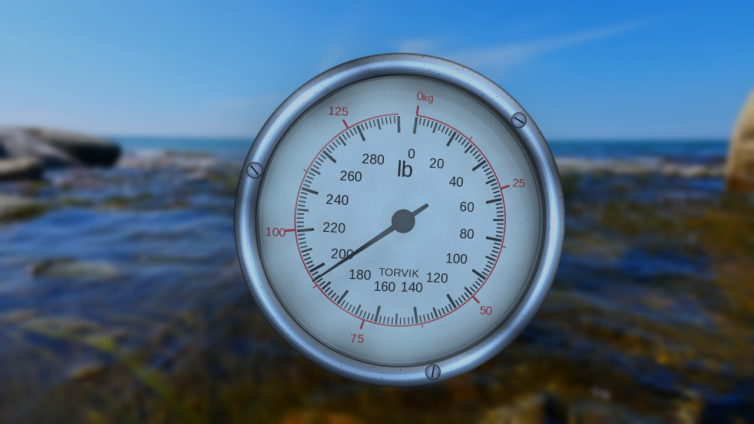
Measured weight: 196 lb
